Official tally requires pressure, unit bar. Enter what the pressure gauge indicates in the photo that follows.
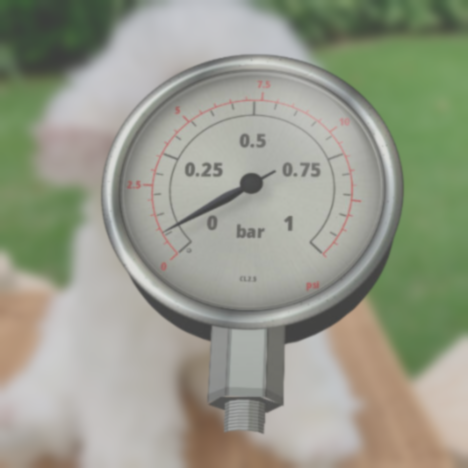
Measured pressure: 0.05 bar
